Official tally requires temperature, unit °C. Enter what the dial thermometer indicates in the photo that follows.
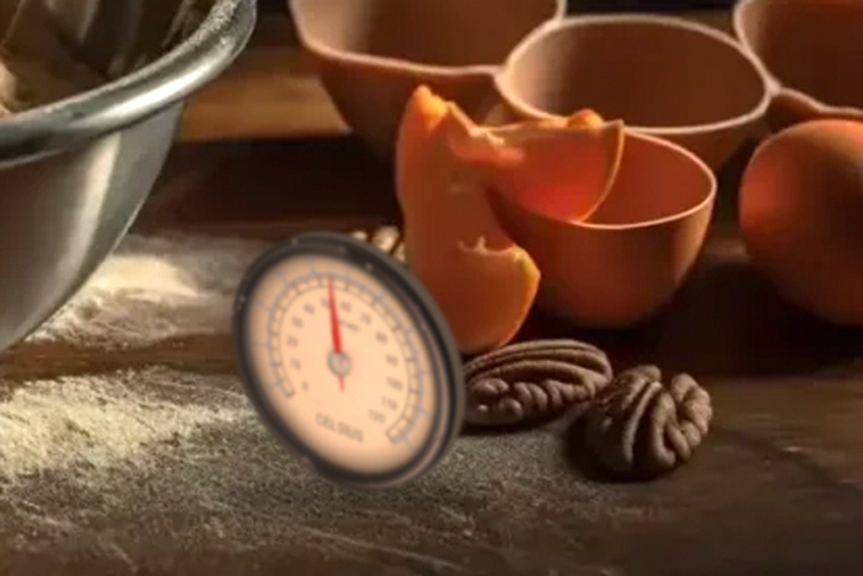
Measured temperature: 55 °C
